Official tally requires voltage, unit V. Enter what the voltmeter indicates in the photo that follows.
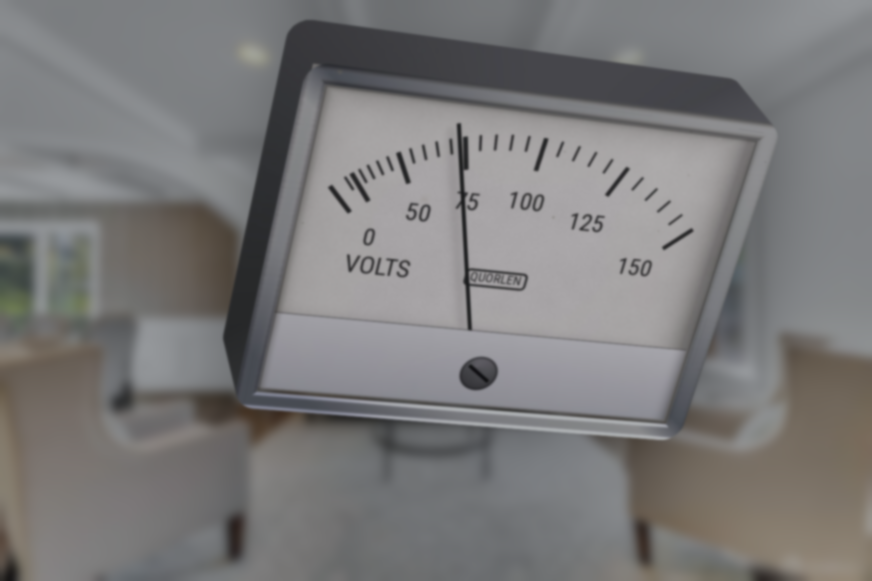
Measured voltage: 72.5 V
